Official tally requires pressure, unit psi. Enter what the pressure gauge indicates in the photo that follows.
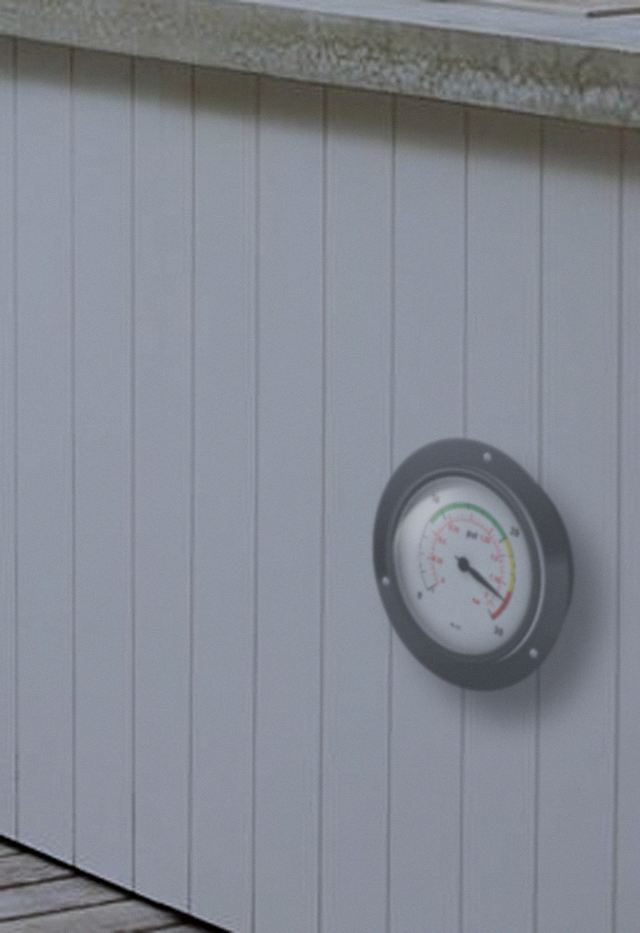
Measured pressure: 27 psi
